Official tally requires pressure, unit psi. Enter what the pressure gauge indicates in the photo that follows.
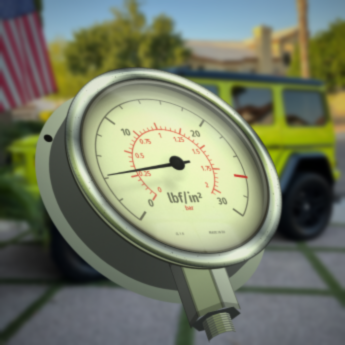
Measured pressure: 4 psi
